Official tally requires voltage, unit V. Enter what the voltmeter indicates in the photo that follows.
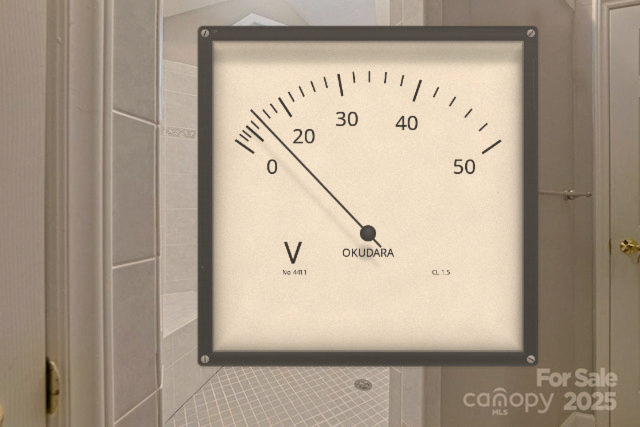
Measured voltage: 14 V
